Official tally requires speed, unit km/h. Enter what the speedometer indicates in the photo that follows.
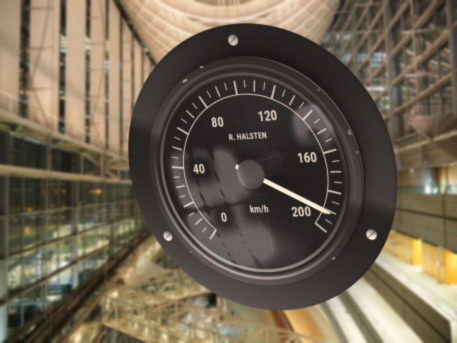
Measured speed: 190 km/h
